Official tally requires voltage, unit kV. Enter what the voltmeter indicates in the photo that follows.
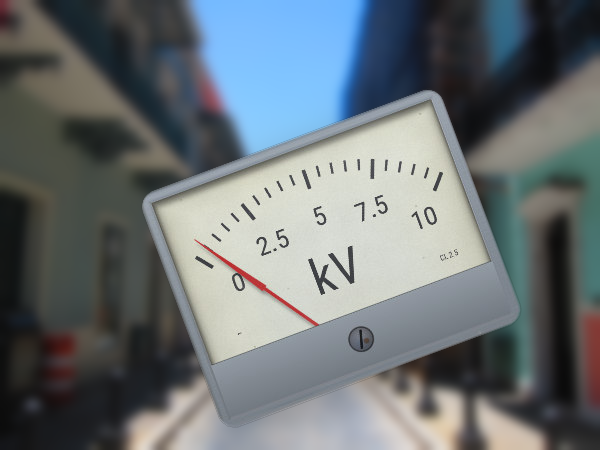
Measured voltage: 0.5 kV
